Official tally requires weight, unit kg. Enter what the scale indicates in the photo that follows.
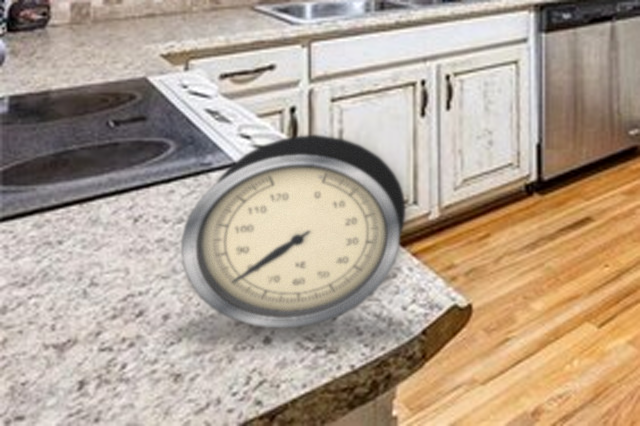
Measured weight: 80 kg
